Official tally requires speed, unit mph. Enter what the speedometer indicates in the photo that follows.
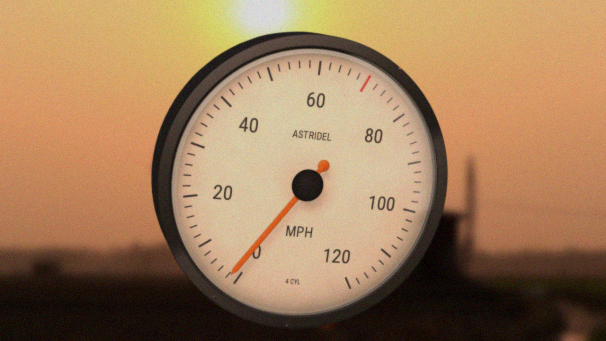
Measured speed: 2 mph
